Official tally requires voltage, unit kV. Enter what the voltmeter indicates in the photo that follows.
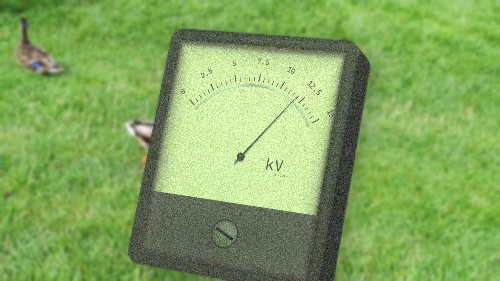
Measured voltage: 12 kV
